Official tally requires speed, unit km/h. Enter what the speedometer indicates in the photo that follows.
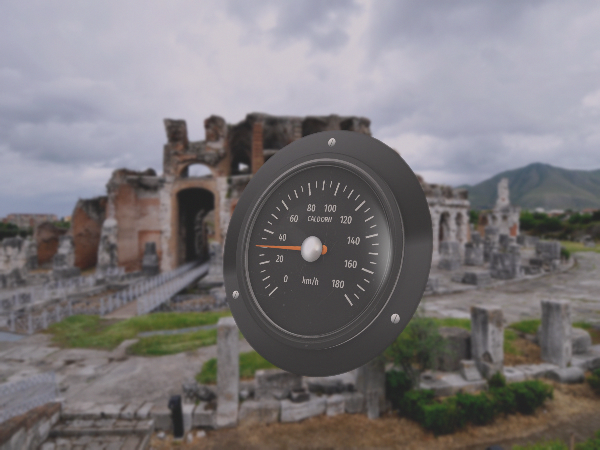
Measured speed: 30 km/h
